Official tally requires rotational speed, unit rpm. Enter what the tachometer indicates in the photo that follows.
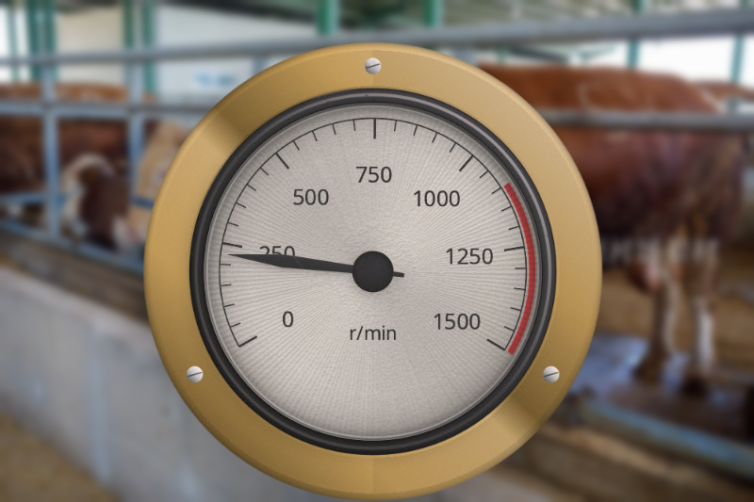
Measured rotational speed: 225 rpm
